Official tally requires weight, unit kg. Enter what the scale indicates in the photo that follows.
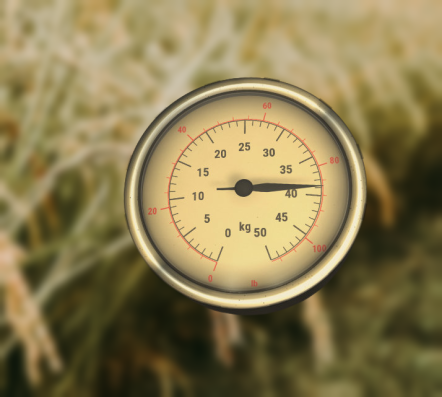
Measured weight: 39 kg
